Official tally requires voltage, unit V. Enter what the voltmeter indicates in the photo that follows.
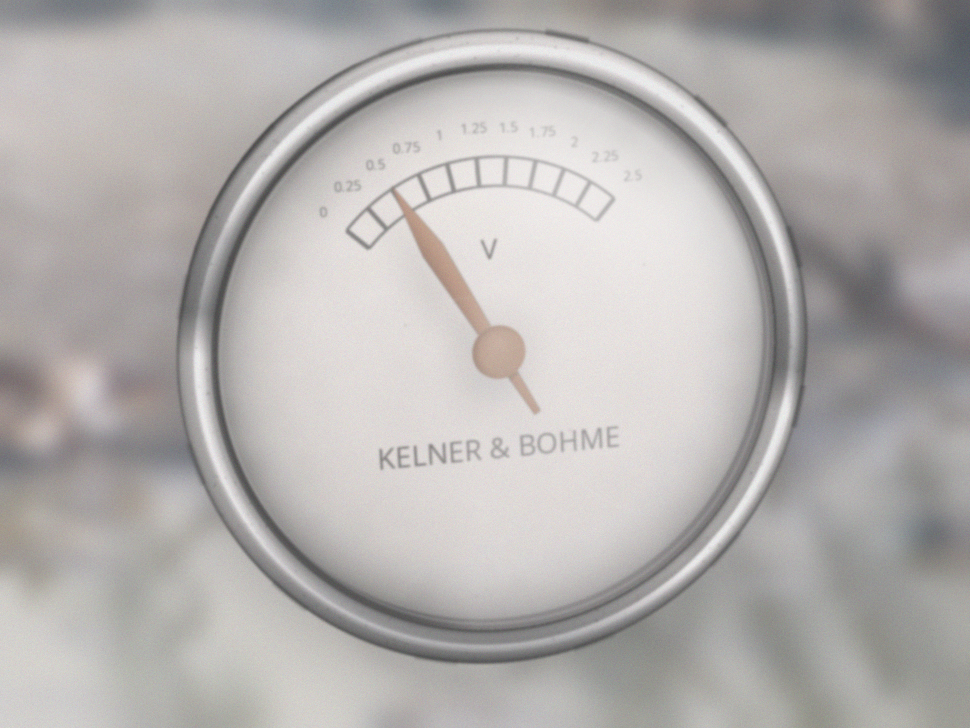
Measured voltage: 0.5 V
